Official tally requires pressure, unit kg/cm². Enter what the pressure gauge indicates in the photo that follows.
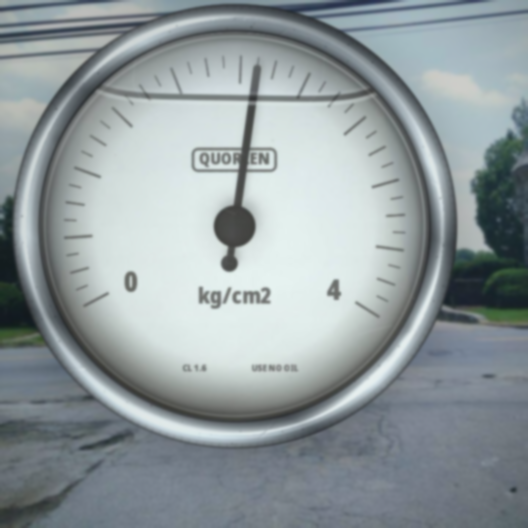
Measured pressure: 2.1 kg/cm²
